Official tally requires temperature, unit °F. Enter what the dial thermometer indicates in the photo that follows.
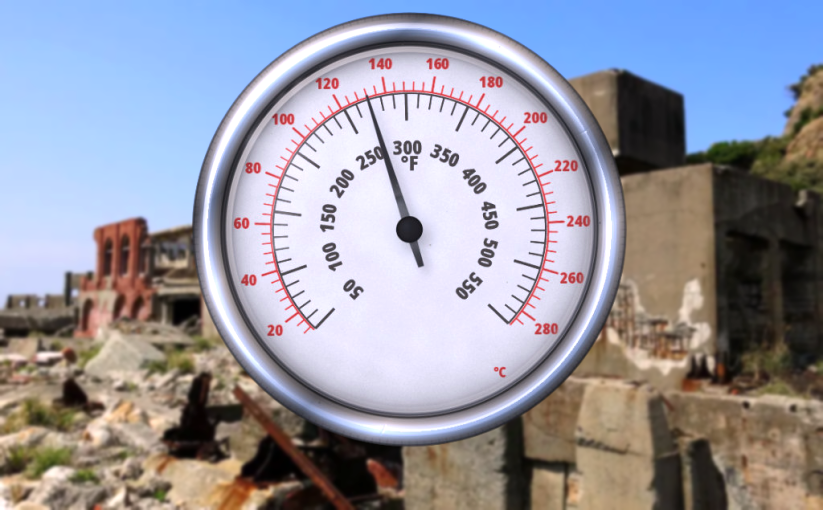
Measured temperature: 270 °F
